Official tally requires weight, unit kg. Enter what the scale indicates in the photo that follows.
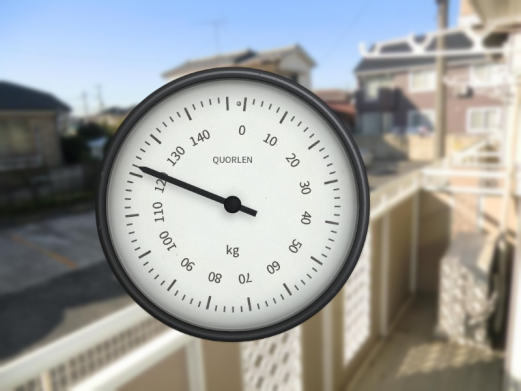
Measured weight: 122 kg
